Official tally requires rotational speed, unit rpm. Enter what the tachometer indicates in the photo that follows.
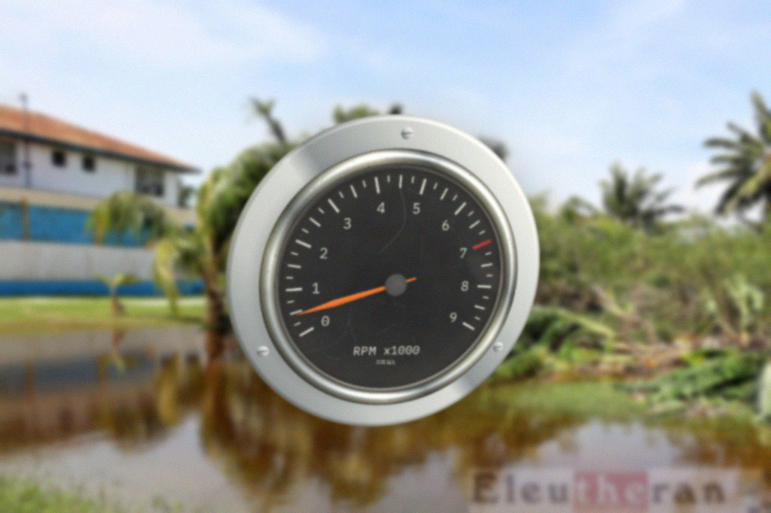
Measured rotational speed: 500 rpm
